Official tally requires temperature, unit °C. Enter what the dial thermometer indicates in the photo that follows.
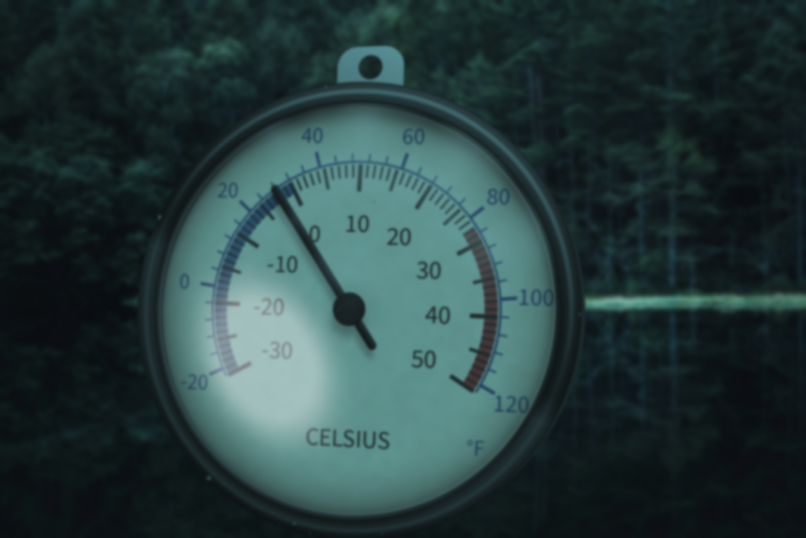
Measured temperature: -2 °C
